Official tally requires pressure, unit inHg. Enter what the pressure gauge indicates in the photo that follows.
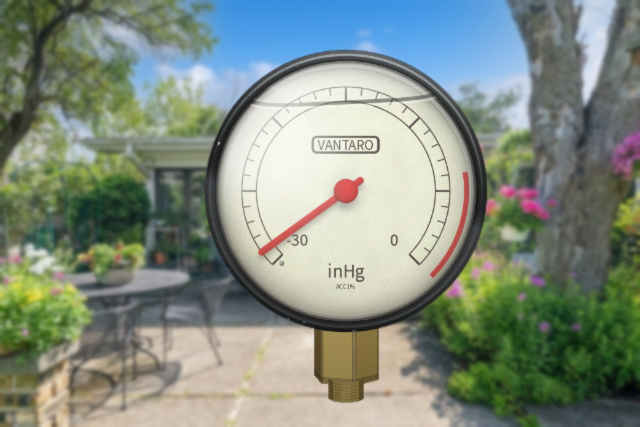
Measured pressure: -29 inHg
